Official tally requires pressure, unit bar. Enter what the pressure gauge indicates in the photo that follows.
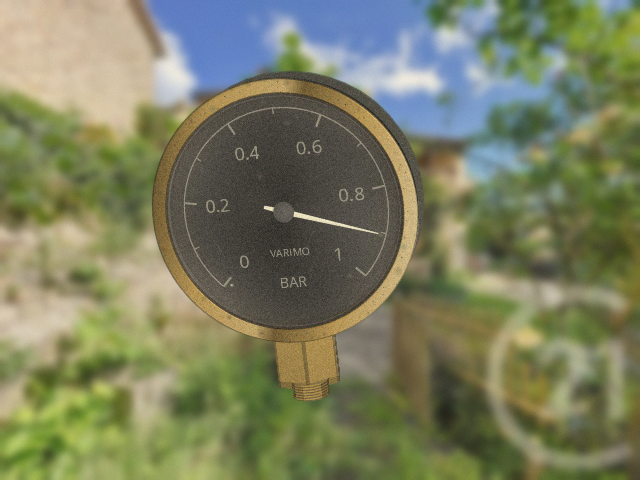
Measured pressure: 0.9 bar
